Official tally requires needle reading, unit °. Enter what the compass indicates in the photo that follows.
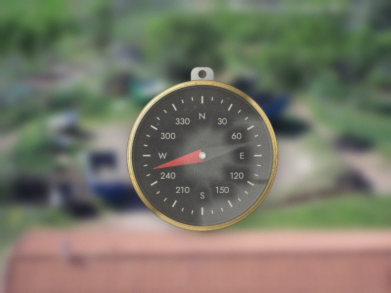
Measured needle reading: 255 °
